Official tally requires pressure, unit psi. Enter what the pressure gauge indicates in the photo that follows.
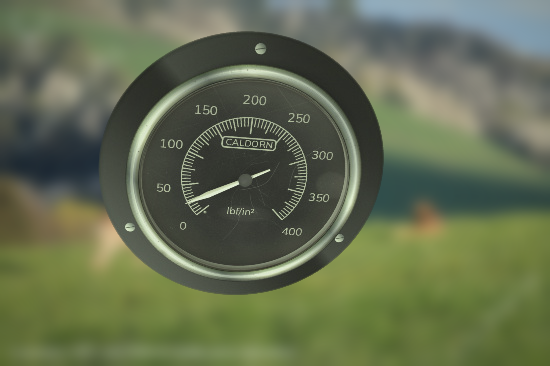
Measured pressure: 25 psi
